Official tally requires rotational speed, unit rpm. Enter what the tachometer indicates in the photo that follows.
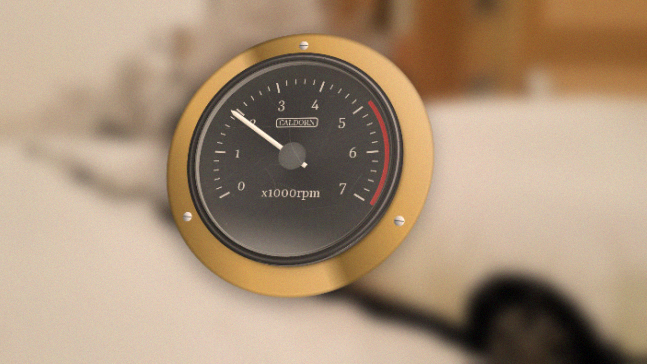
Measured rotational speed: 1900 rpm
